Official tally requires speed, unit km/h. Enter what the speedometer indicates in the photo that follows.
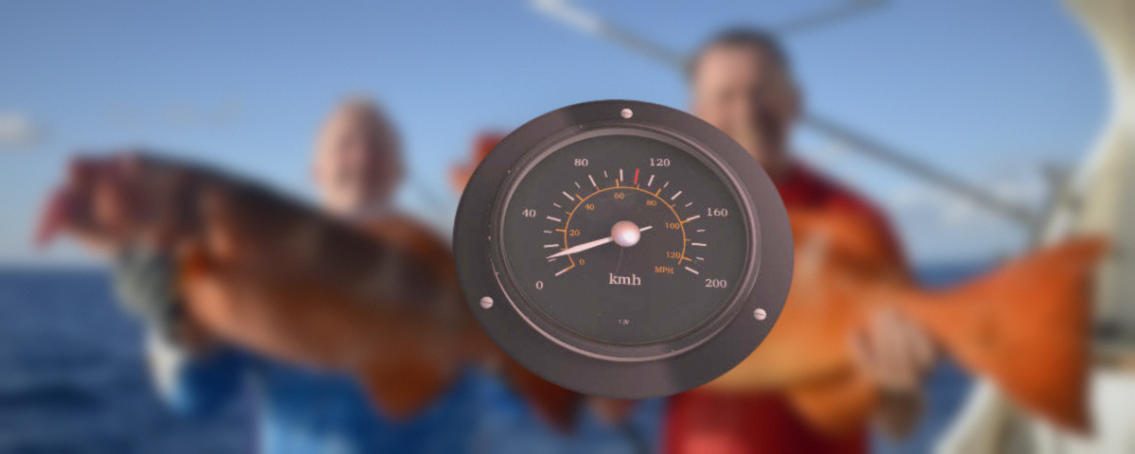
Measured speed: 10 km/h
